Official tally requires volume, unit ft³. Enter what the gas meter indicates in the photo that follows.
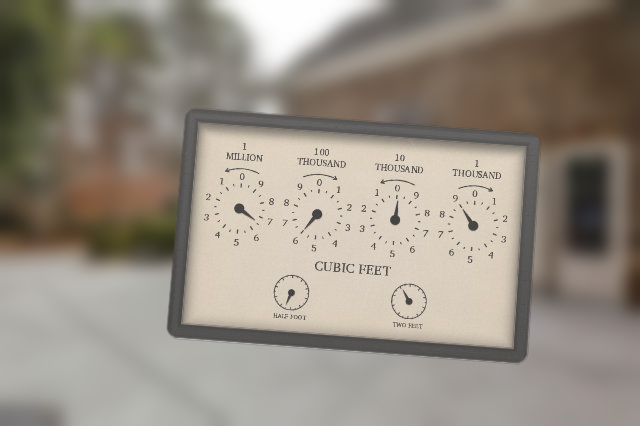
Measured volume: 659900 ft³
